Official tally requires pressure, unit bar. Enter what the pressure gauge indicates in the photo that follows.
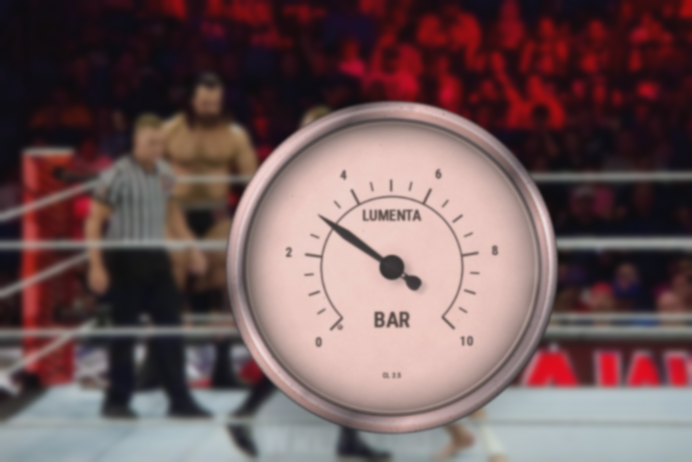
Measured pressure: 3 bar
